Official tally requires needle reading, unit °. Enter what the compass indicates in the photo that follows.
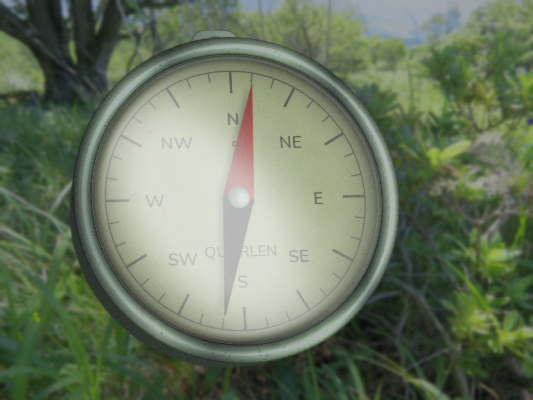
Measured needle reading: 10 °
